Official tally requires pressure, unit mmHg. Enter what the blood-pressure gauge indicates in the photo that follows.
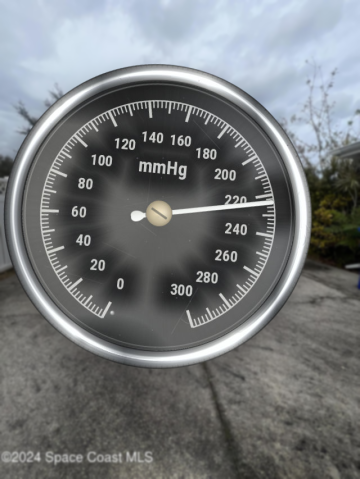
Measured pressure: 224 mmHg
